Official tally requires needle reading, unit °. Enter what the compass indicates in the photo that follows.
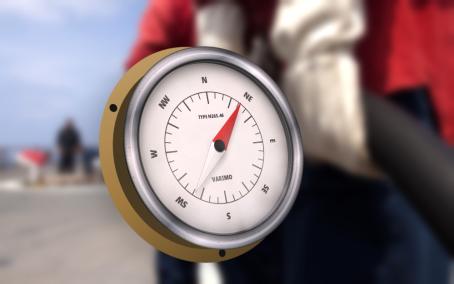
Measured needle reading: 40 °
